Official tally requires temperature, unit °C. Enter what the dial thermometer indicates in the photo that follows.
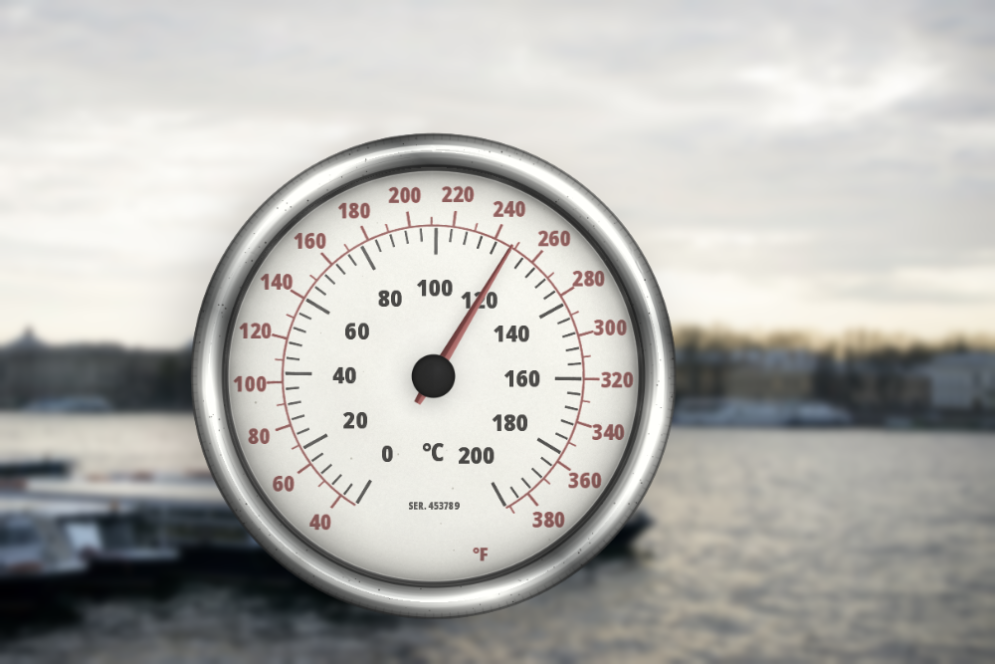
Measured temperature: 120 °C
